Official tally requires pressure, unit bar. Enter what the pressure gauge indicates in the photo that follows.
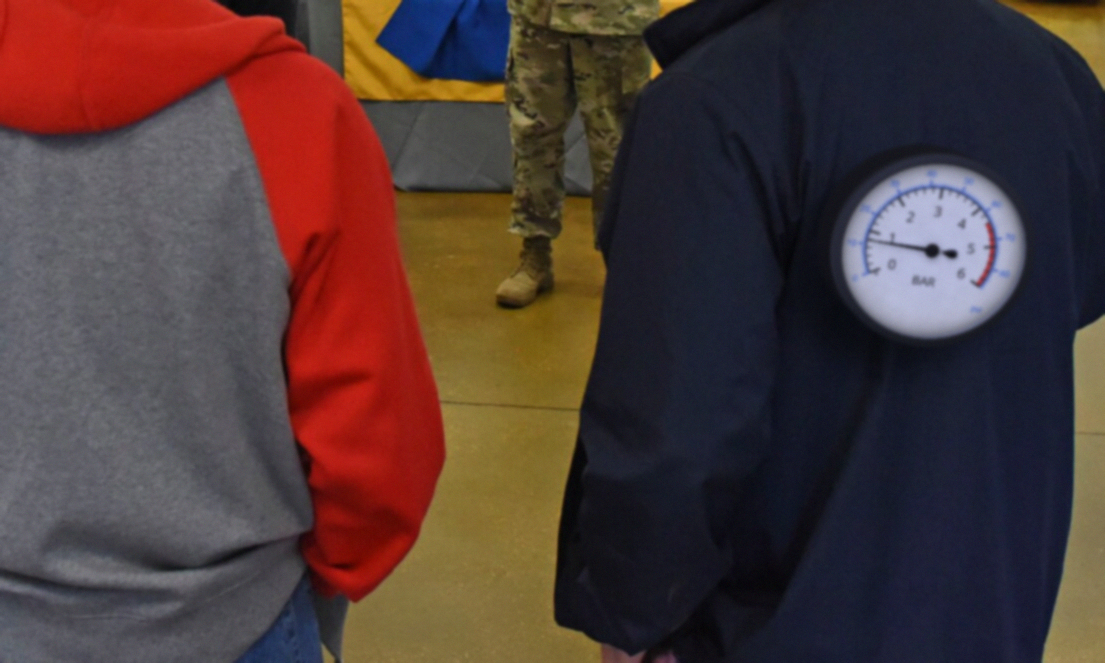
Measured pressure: 0.8 bar
